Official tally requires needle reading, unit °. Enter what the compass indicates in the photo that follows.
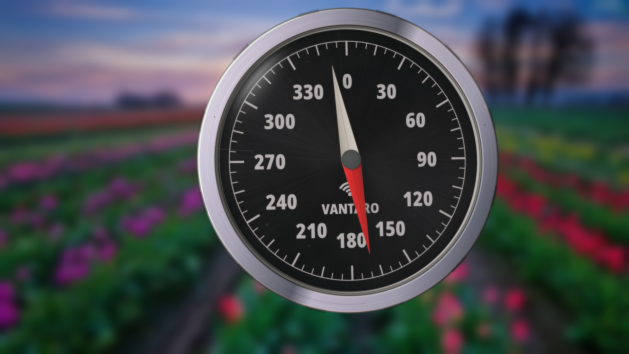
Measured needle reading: 170 °
